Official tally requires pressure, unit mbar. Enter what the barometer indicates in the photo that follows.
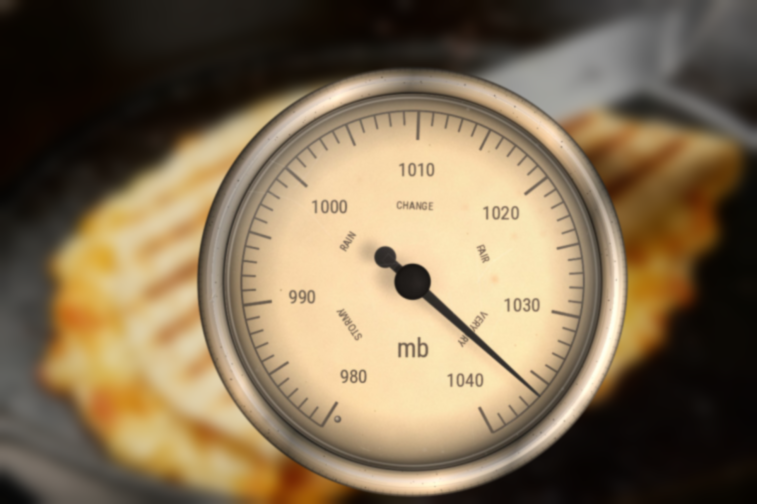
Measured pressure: 1036 mbar
